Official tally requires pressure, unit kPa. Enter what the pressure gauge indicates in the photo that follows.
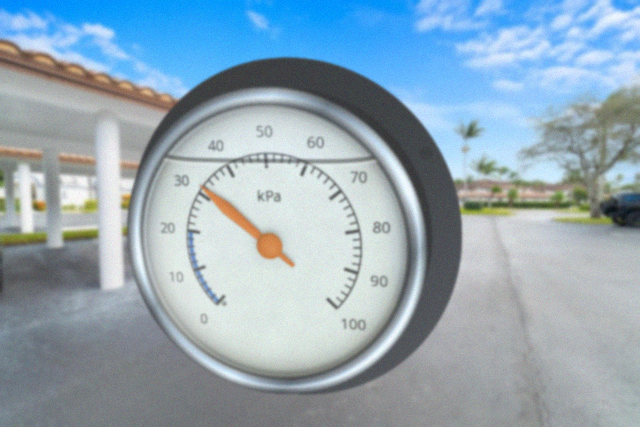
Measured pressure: 32 kPa
